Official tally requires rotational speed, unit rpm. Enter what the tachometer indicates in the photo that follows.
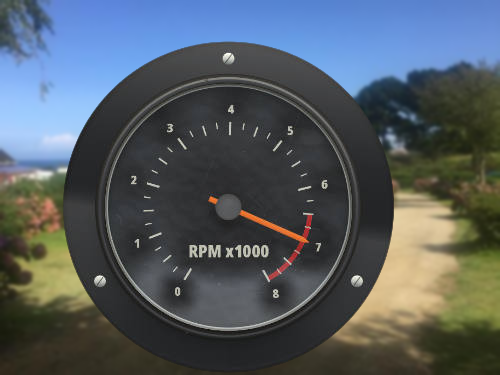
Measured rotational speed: 7000 rpm
